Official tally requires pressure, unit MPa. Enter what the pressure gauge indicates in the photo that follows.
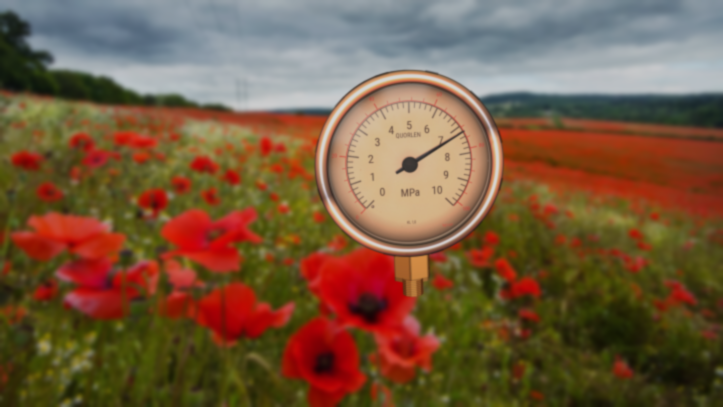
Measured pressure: 7.2 MPa
